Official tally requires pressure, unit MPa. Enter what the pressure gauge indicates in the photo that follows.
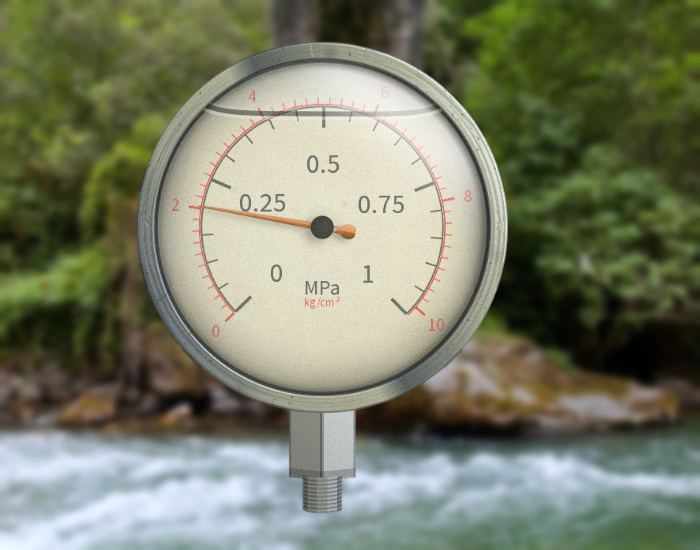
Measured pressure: 0.2 MPa
